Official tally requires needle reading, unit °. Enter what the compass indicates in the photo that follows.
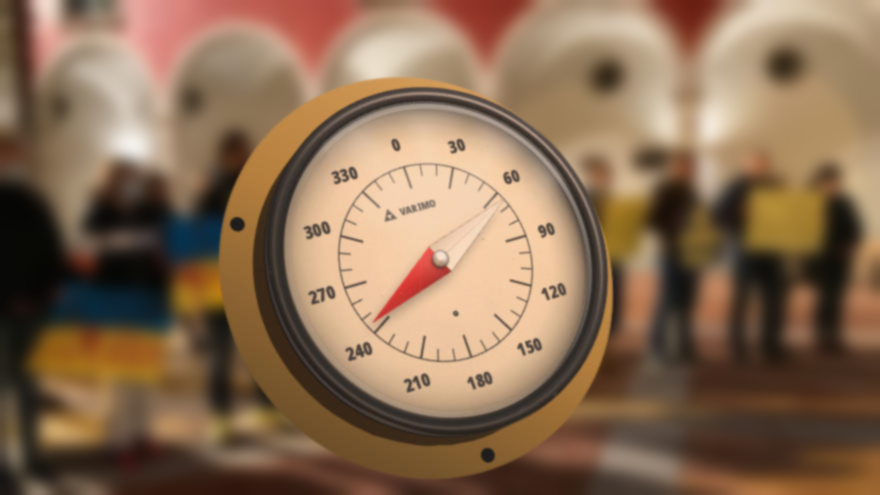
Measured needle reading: 245 °
